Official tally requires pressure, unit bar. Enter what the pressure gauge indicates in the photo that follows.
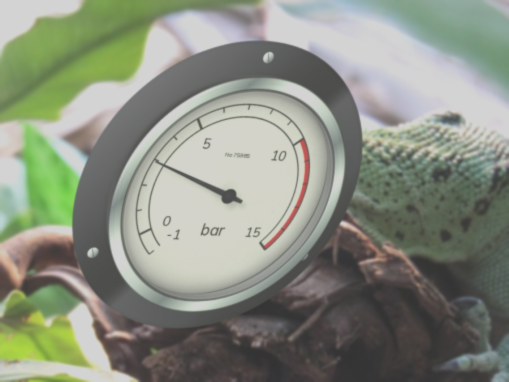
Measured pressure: 3 bar
